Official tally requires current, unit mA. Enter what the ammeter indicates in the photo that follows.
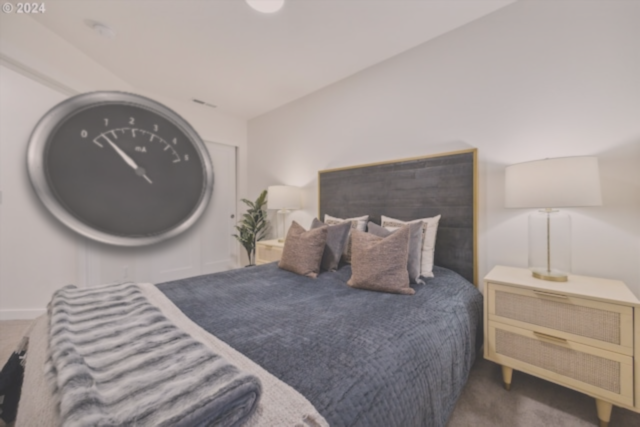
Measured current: 0.5 mA
